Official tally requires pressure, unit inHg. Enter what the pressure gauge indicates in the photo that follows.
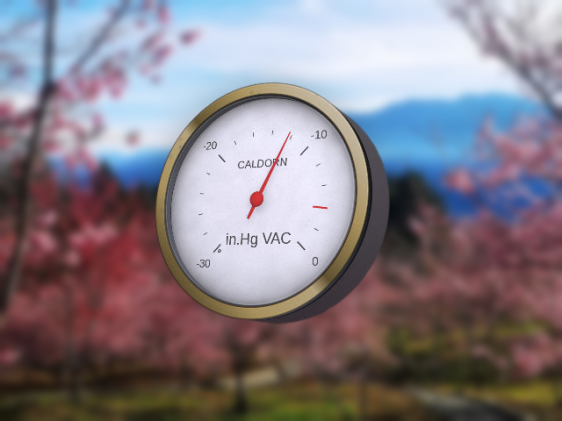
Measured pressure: -12 inHg
